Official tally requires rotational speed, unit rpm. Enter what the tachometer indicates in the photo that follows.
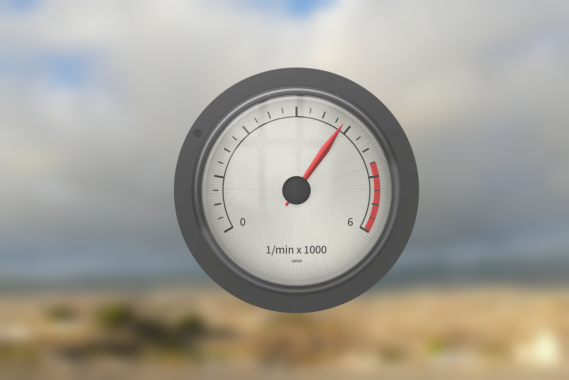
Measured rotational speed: 3875 rpm
